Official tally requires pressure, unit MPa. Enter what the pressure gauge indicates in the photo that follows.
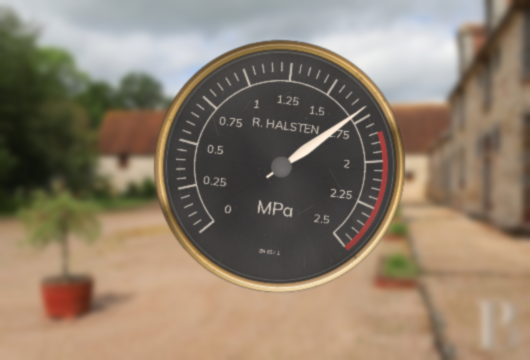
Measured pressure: 1.7 MPa
